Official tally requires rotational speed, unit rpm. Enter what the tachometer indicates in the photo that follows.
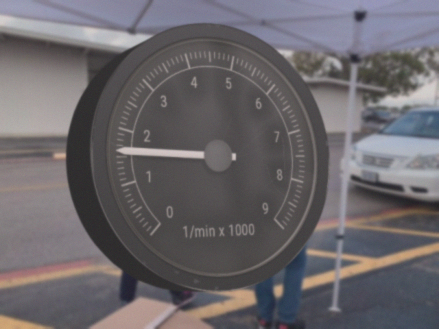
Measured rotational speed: 1600 rpm
